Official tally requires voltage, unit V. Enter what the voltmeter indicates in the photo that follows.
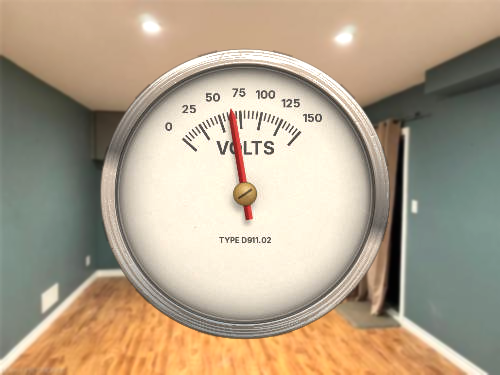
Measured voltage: 65 V
